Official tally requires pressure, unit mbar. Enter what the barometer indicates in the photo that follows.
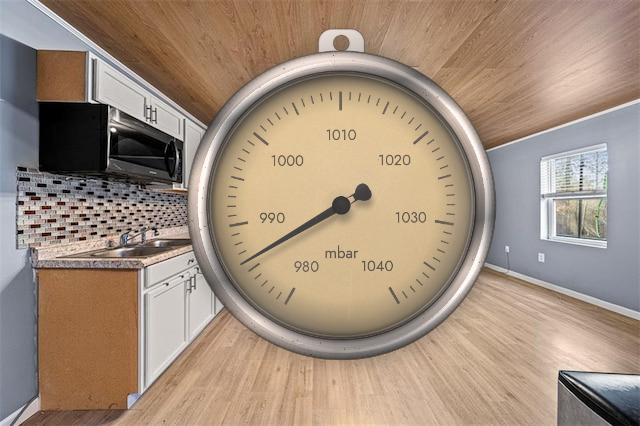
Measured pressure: 986 mbar
